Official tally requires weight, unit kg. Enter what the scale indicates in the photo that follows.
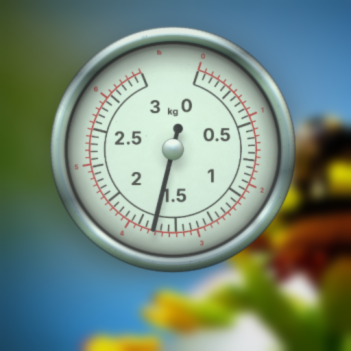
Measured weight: 1.65 kg
